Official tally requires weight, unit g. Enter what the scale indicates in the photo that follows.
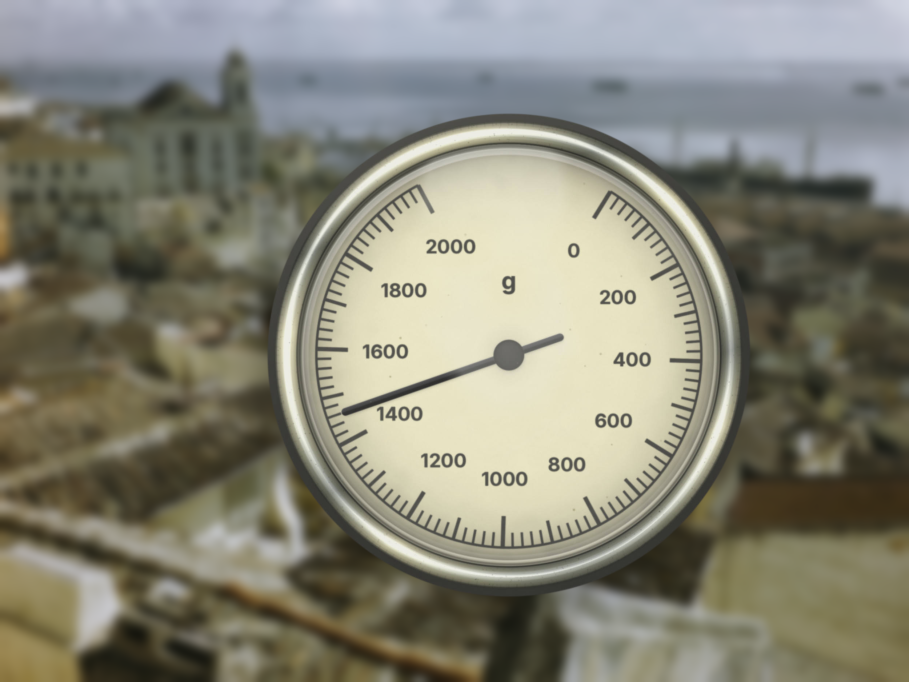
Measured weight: 1460 g
